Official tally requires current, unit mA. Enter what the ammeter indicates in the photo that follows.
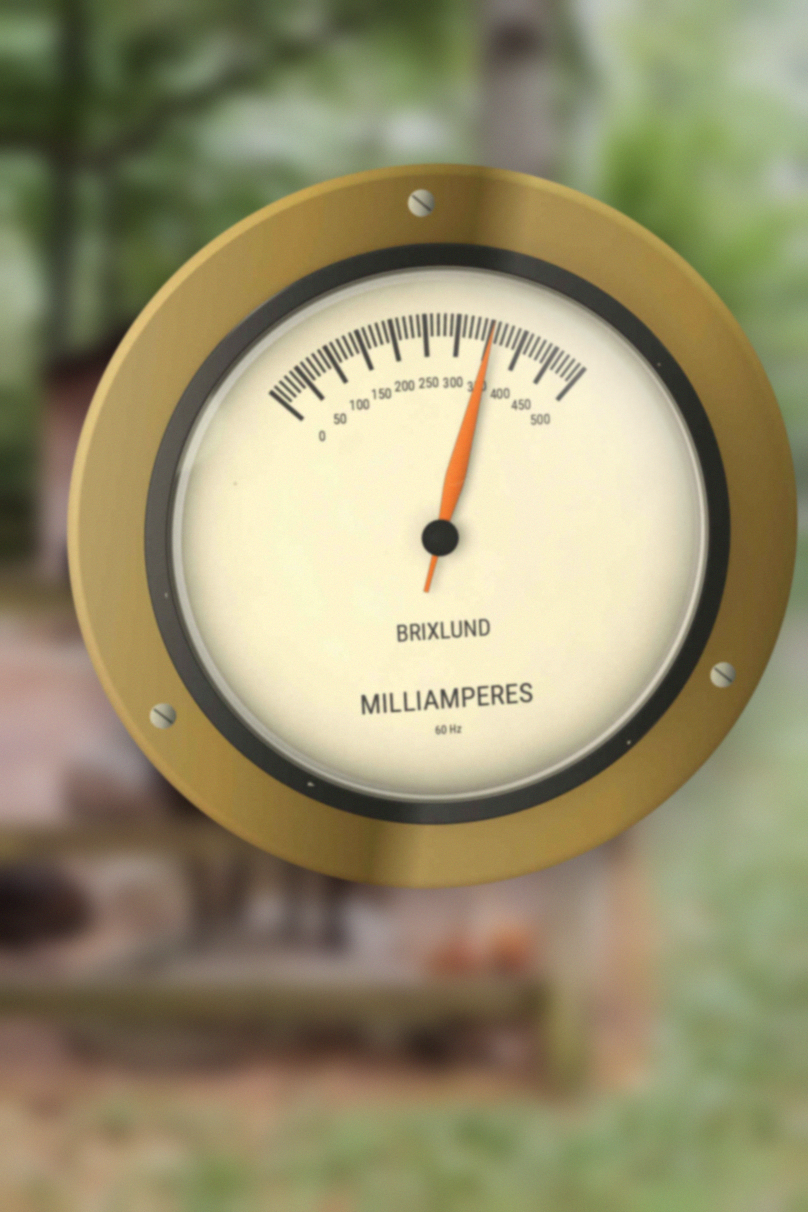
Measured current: 350 mA
